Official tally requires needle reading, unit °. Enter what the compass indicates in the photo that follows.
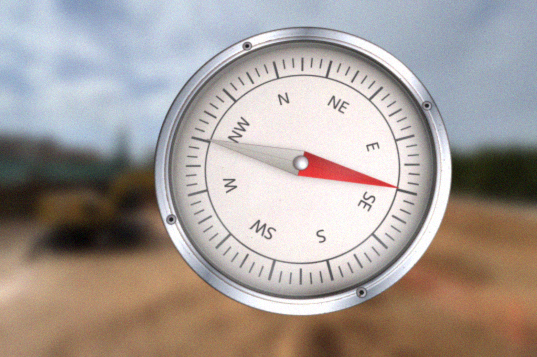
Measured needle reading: 120 °
